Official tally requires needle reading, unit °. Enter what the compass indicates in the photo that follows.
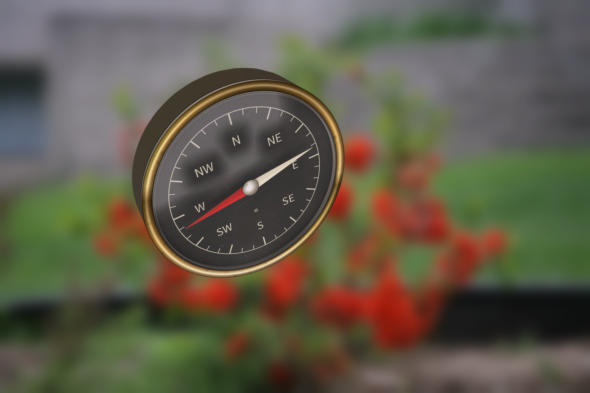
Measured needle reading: 260 °
